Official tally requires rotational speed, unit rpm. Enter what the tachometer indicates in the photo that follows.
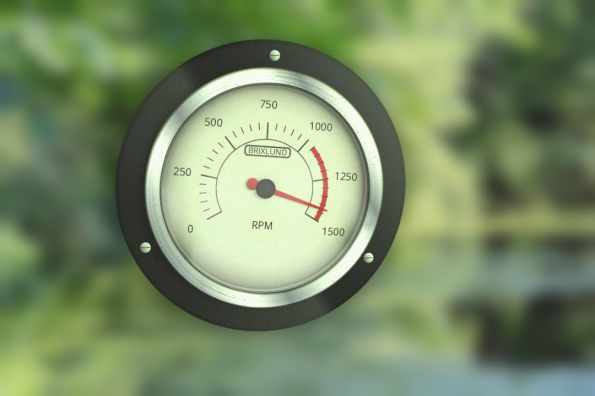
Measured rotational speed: 1425 rpm
